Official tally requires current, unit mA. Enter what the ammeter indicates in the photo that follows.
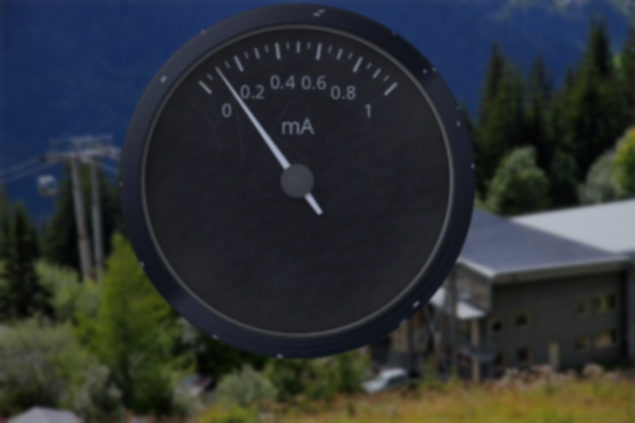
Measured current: 0.1 mA
